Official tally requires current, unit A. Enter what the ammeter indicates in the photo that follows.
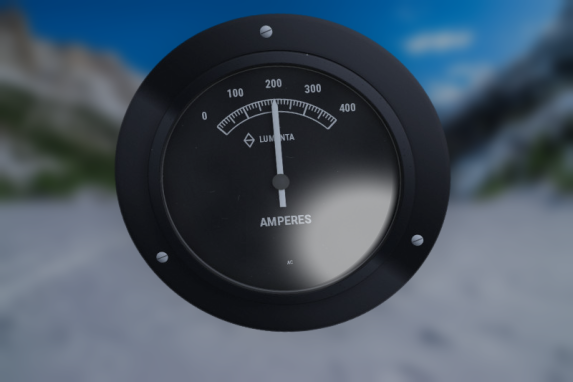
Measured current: 200 A
